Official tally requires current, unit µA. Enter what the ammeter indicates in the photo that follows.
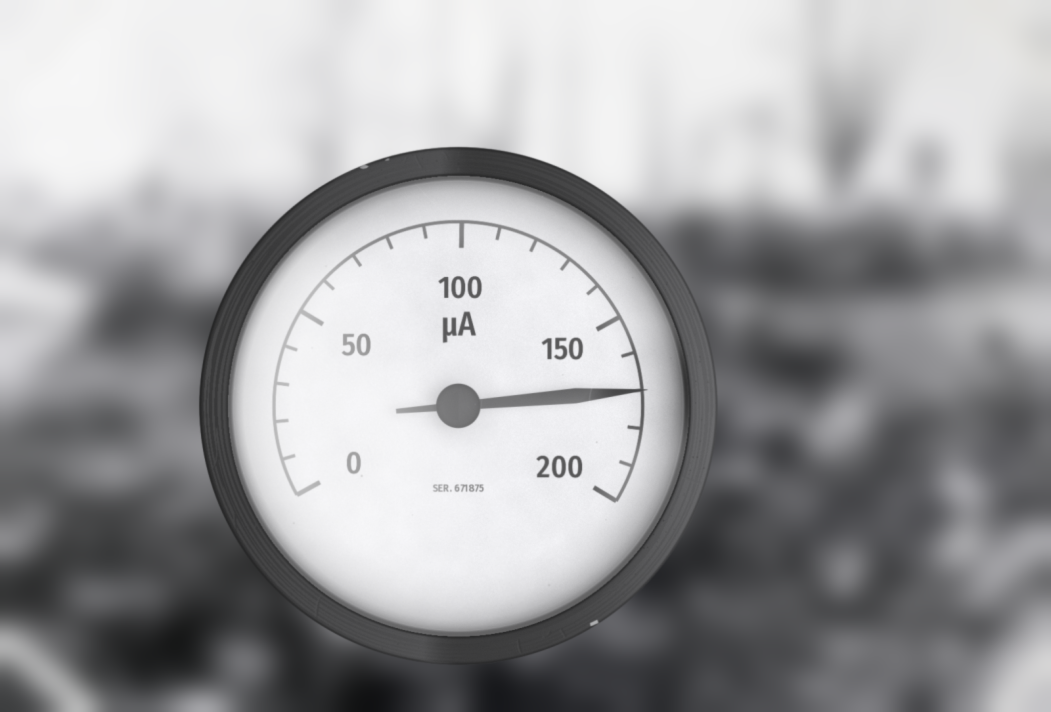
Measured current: 170 µA
